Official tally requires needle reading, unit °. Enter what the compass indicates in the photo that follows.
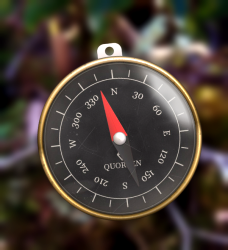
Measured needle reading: 345 °
